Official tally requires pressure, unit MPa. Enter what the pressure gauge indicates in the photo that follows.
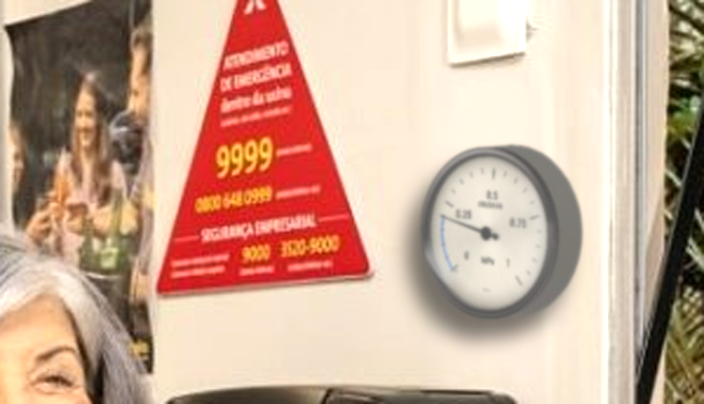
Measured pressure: 0.2 MPa
